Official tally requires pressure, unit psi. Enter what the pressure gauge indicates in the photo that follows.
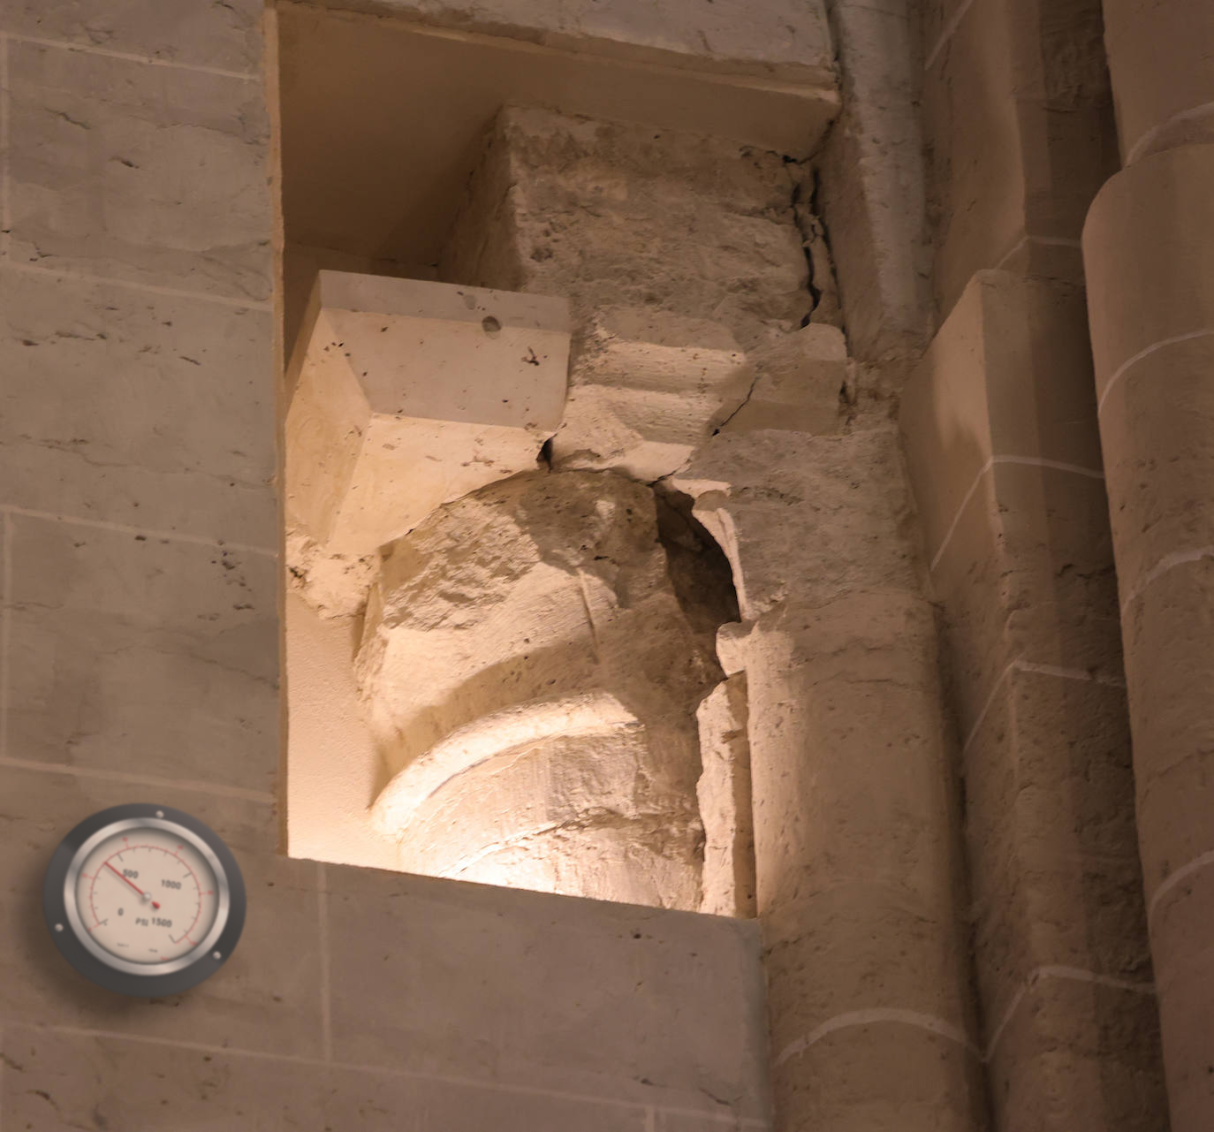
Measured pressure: 400 psi
